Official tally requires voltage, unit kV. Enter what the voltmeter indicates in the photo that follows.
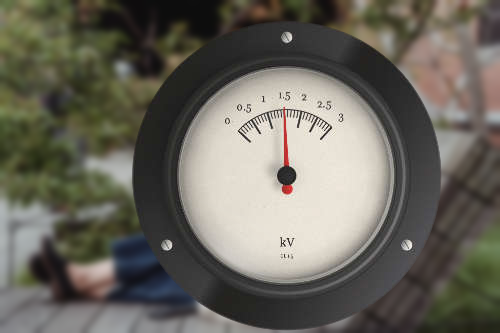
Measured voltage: 1.5 kV
